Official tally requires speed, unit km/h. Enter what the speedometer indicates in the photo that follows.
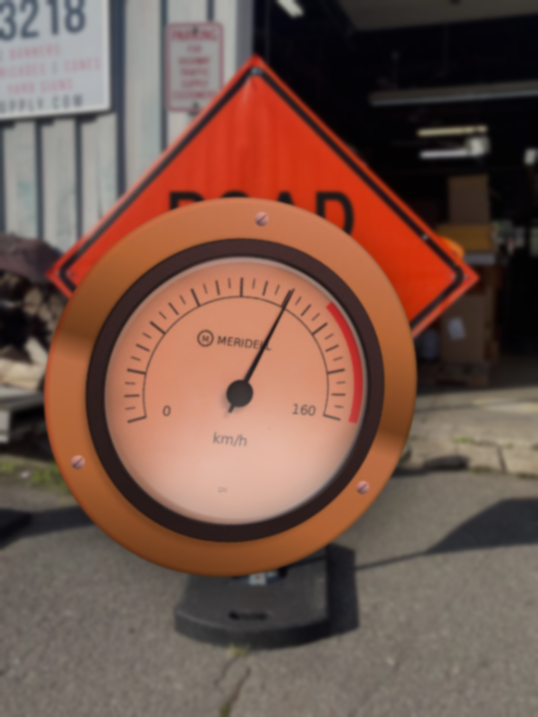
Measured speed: 100 km/h
